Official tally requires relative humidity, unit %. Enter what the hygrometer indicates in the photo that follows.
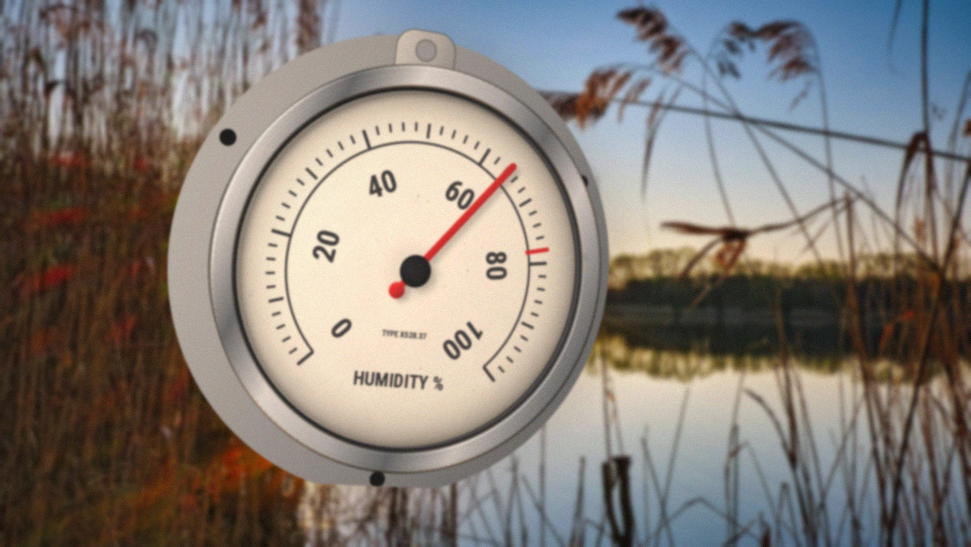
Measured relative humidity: 64 %
